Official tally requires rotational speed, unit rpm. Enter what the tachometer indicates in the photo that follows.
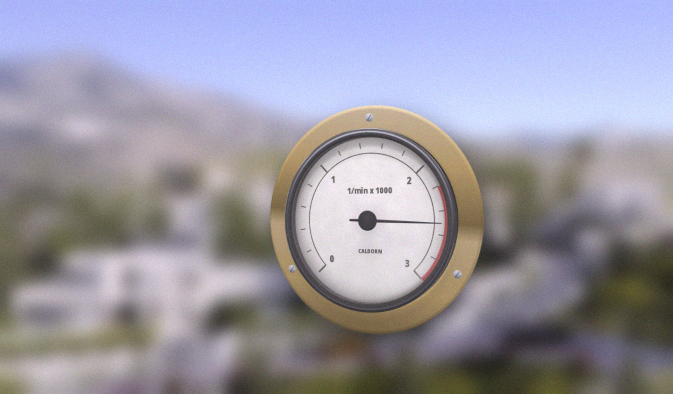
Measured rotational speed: 2500 rpm
